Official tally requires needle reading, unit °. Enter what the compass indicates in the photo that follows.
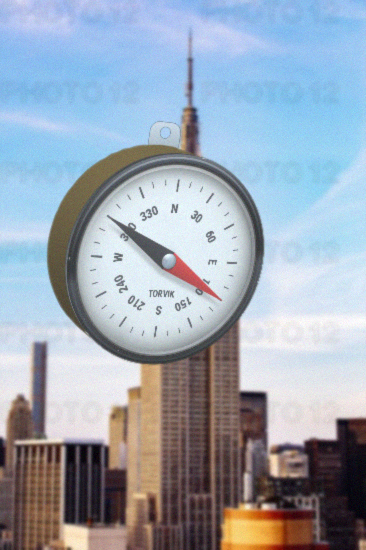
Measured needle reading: 120 °
